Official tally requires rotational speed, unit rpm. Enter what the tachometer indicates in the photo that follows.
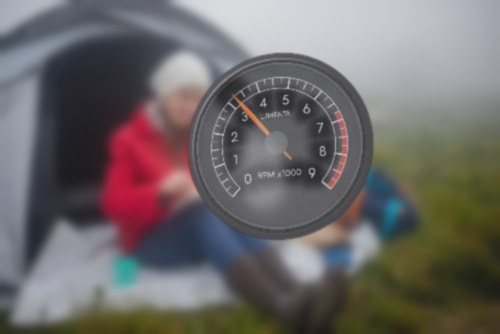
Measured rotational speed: 3250 rpm
